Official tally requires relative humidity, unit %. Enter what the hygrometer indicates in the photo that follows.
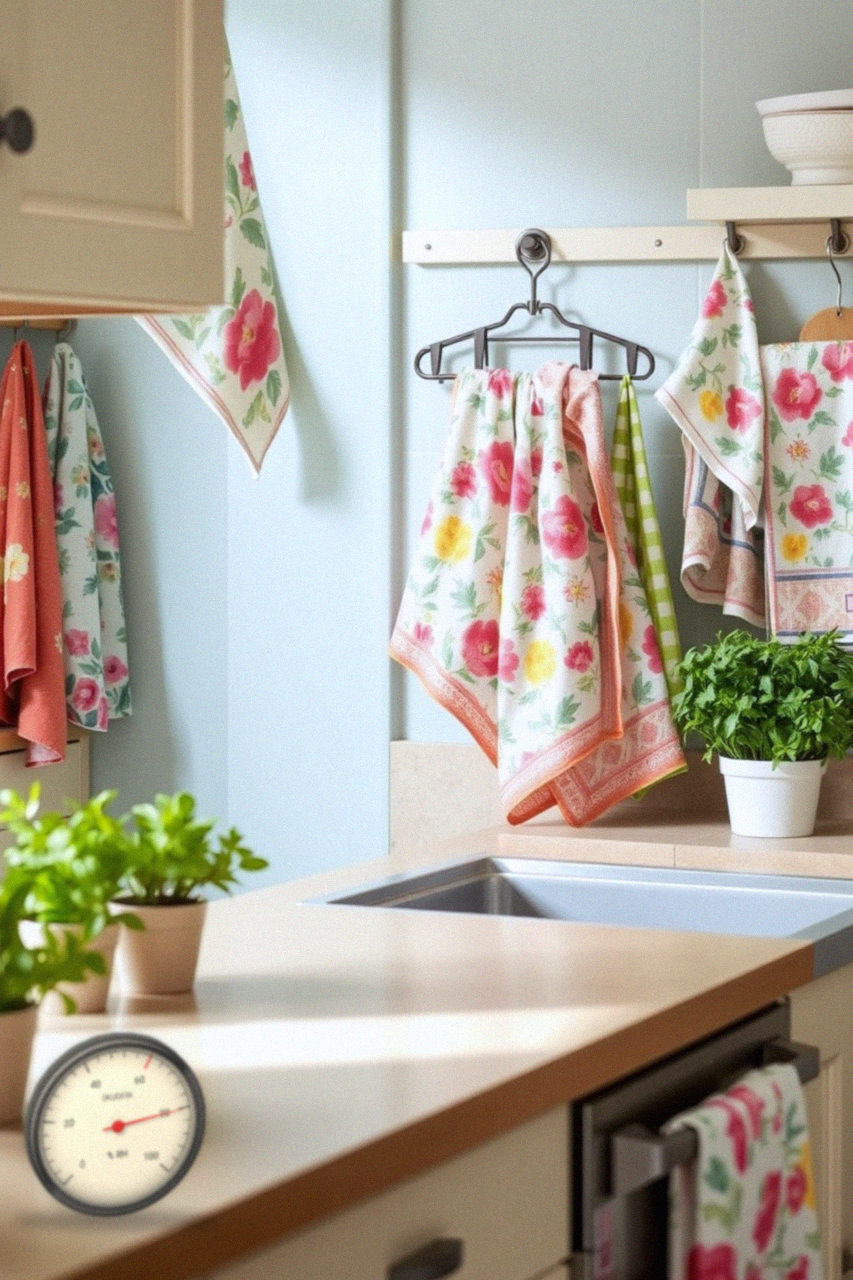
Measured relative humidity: 80 %
